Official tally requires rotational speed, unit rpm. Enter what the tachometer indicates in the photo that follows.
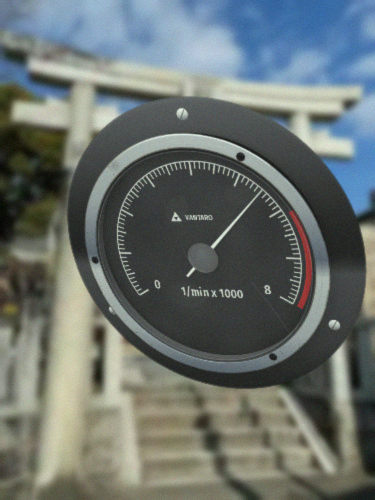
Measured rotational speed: 5500 rpm
